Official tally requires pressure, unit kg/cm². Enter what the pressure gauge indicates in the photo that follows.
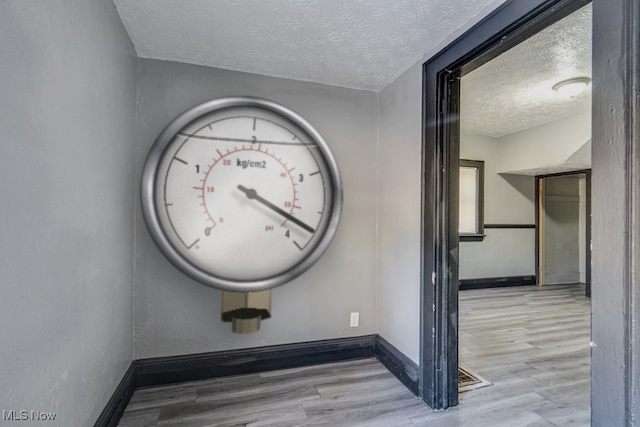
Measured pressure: 3.75 kg/cm²
